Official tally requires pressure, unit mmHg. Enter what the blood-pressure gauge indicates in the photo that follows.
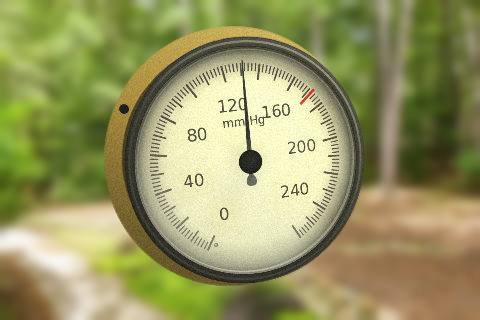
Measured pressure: 130 mmHg
